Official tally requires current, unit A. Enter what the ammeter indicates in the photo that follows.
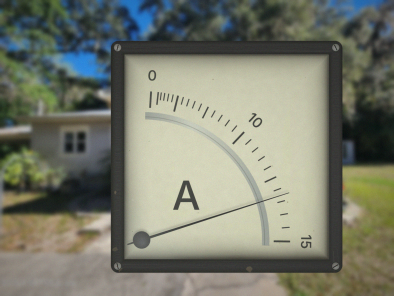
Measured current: 13.25 A
